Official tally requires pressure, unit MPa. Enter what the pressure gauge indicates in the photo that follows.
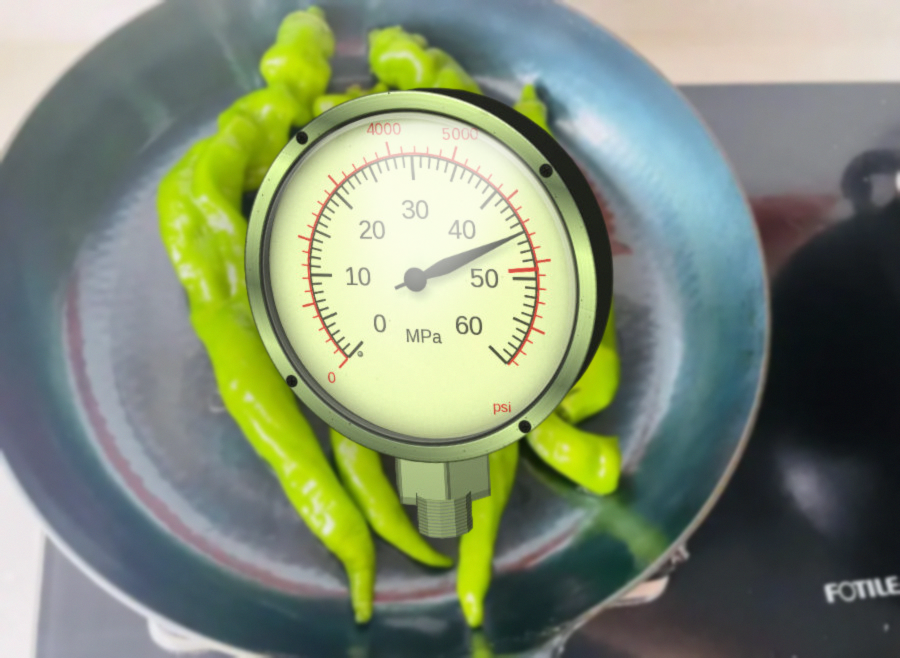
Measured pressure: 45 MPa
